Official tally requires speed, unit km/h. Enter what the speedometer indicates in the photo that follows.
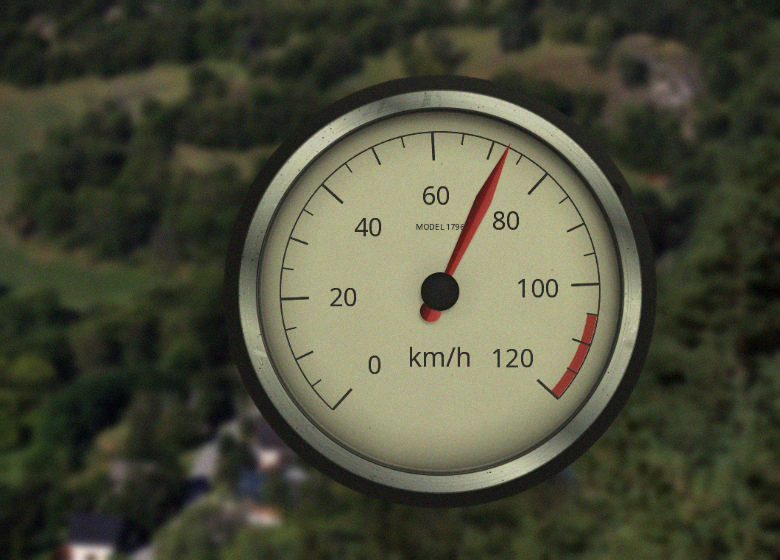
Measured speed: 72.5 km/h
